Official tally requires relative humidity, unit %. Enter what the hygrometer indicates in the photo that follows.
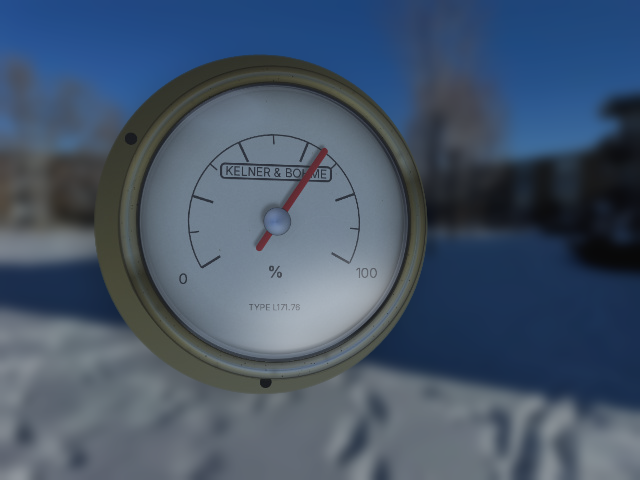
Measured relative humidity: 65 %
